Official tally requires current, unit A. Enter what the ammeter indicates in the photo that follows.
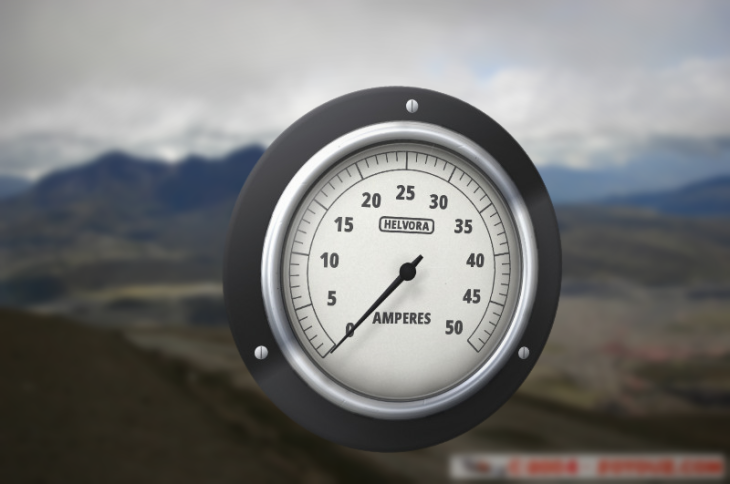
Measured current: 0 A
